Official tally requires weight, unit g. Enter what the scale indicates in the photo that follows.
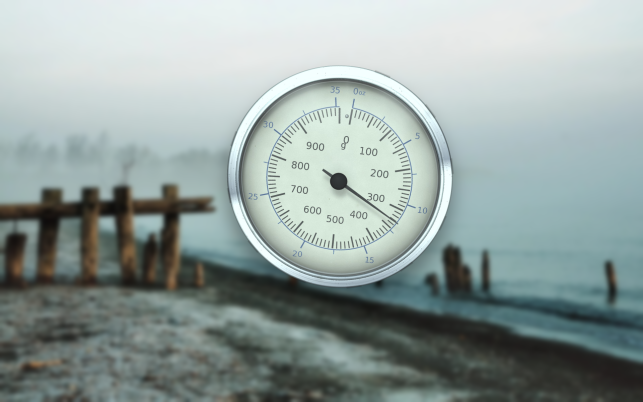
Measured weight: 330 g
